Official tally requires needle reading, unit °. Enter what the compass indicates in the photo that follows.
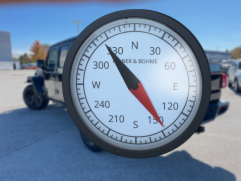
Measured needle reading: 145 °
